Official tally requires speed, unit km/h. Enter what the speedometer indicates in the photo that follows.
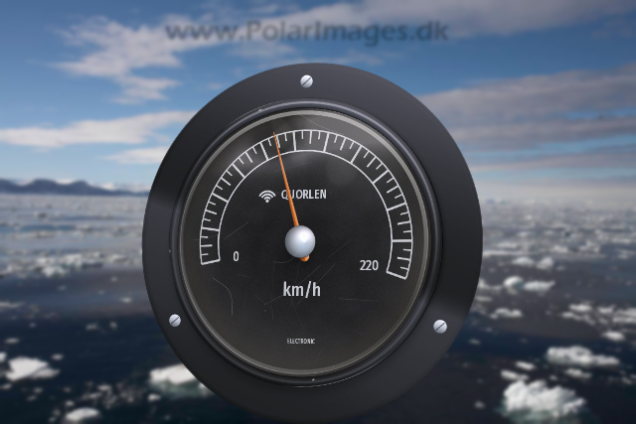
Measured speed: 90 km/h
